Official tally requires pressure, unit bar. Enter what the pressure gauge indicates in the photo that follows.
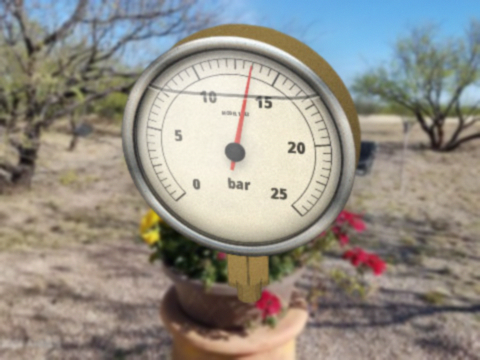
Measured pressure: 13.5 bar
